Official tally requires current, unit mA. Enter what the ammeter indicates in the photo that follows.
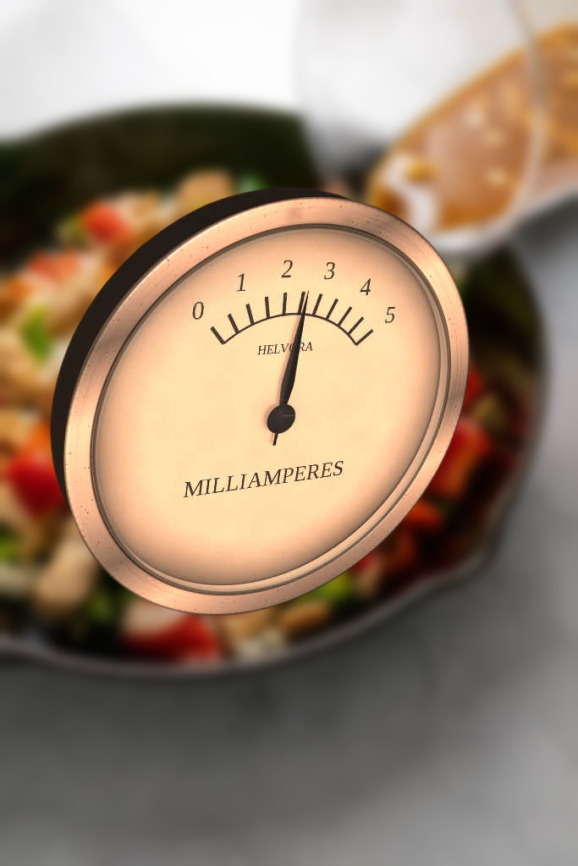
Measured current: 2.5 mA
